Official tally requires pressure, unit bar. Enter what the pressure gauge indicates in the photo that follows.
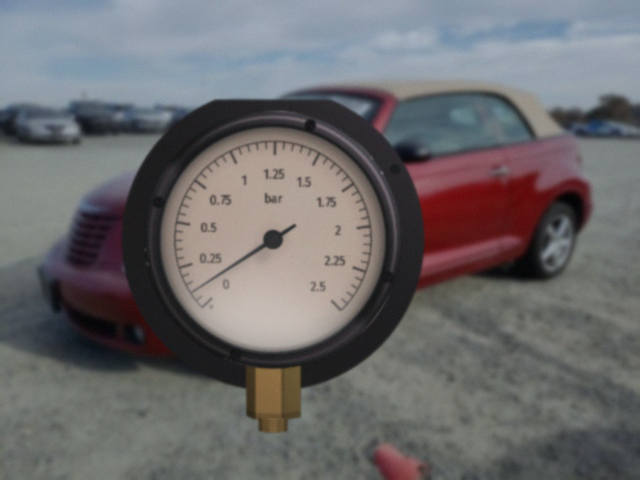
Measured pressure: 0.1 bar
